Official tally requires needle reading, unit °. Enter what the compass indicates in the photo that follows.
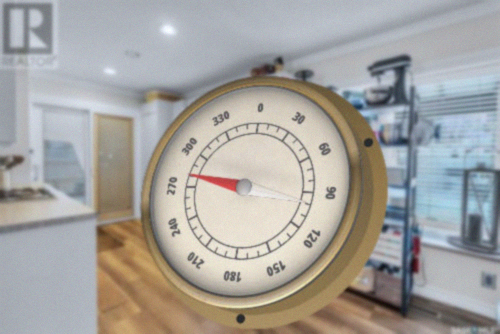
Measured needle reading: 280 °
